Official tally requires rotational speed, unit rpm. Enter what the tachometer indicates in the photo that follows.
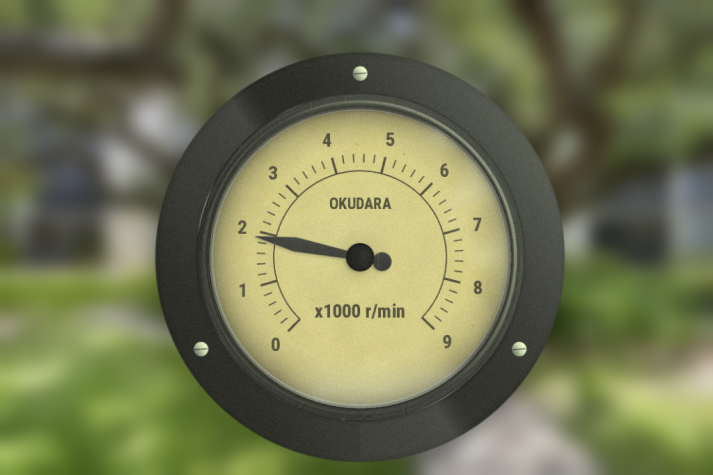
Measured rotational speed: 1900 rpm
